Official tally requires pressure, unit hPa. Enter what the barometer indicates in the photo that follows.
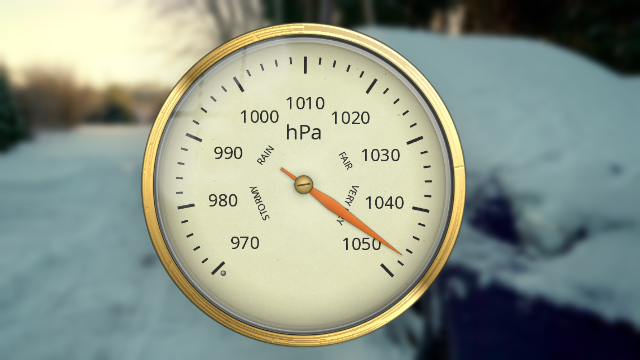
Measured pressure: 1047 hPa
